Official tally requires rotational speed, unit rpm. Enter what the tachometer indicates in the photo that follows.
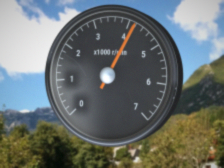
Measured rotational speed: 4200 rpm
